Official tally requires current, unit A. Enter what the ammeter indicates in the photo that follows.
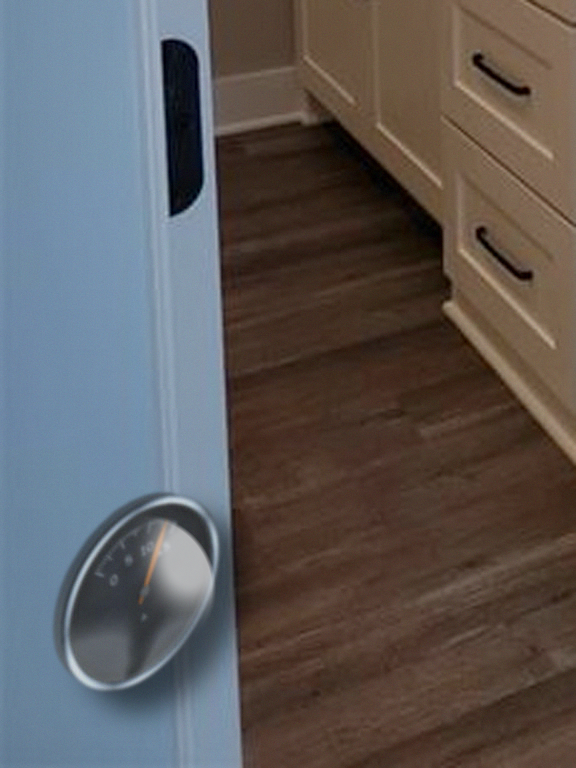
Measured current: 12.5 A
